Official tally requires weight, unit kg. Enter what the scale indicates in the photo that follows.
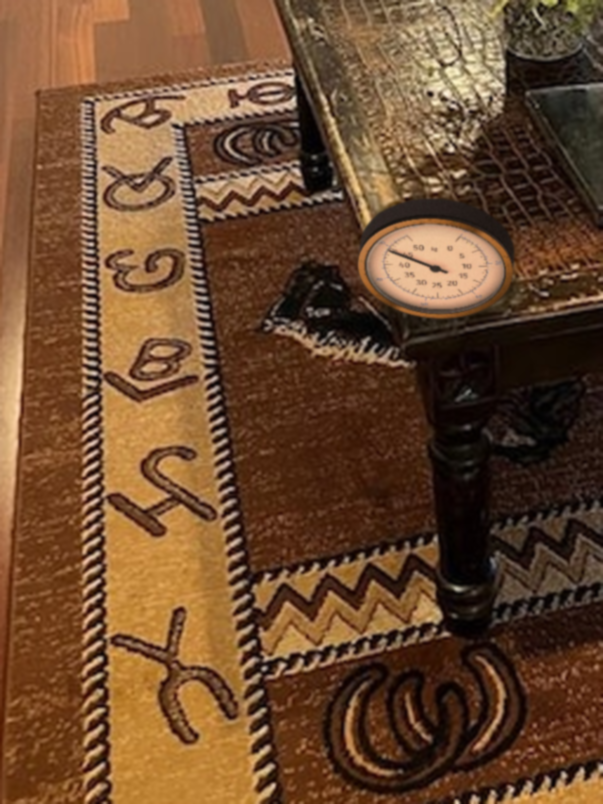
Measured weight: 45 kg
